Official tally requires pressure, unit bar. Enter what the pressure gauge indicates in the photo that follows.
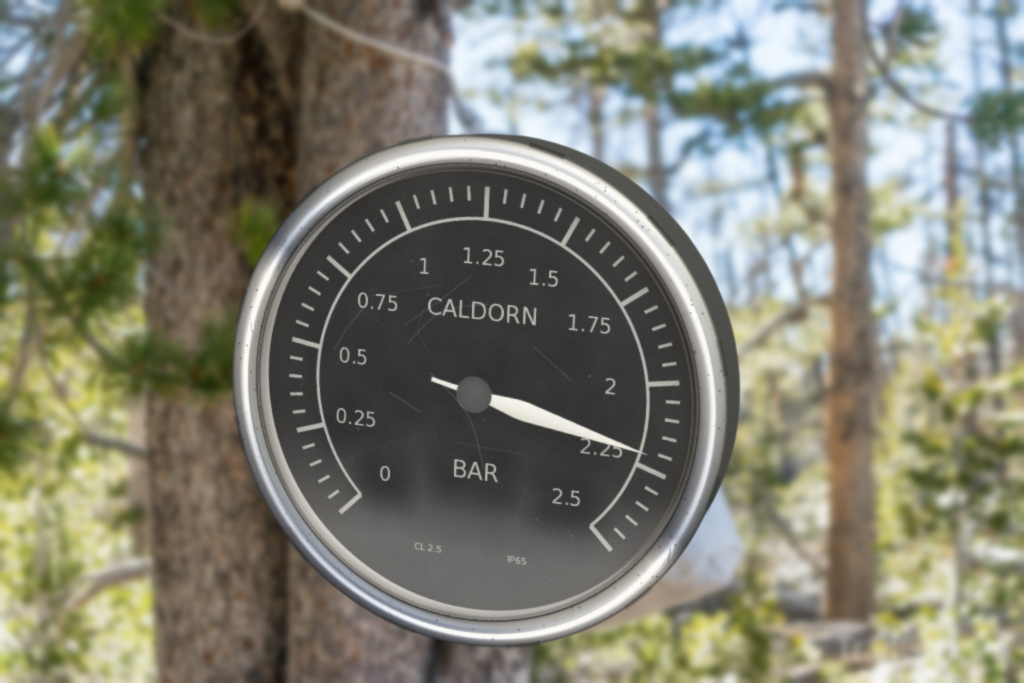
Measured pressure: 2.2 bar
